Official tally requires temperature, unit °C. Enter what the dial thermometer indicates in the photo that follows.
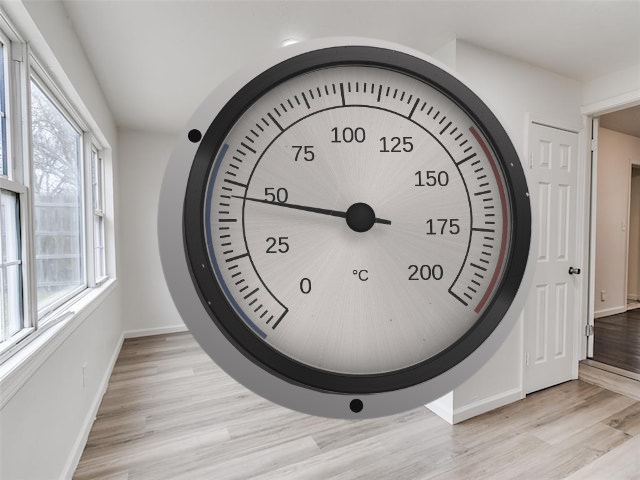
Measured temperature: 45 °C
